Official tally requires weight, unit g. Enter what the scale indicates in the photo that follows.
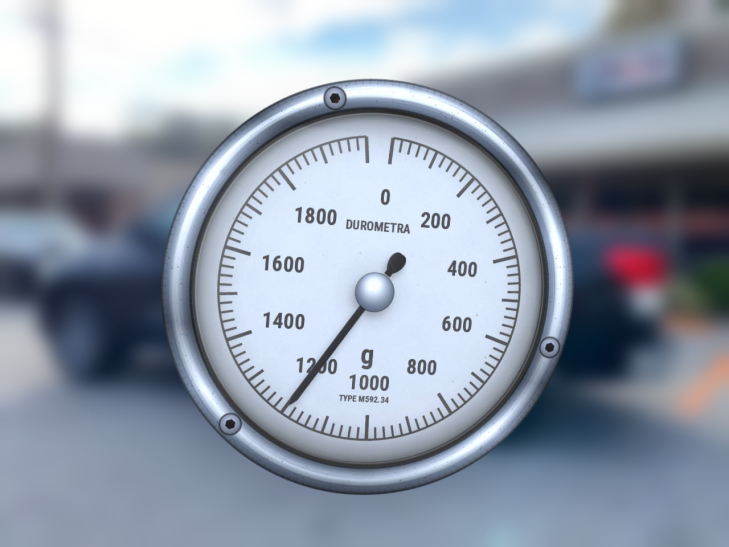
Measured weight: 1200 g
